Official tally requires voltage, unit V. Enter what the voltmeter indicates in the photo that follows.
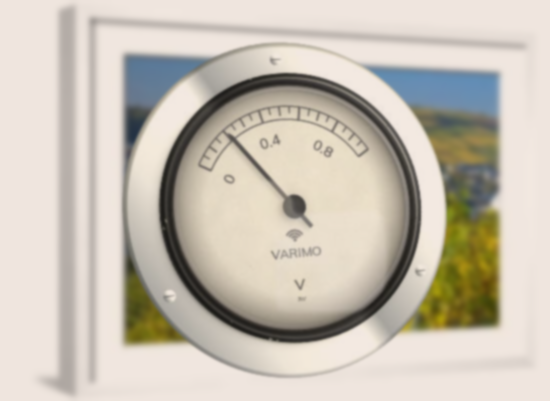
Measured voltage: 0.2 V
